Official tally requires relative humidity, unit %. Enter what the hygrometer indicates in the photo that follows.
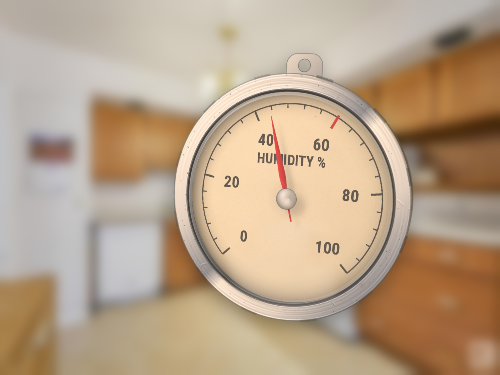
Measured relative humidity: 44 %
